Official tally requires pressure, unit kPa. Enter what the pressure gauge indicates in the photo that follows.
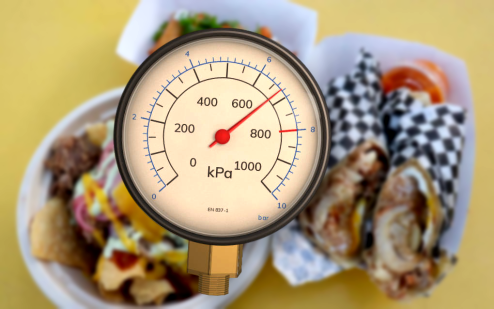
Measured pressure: 675 kPa
